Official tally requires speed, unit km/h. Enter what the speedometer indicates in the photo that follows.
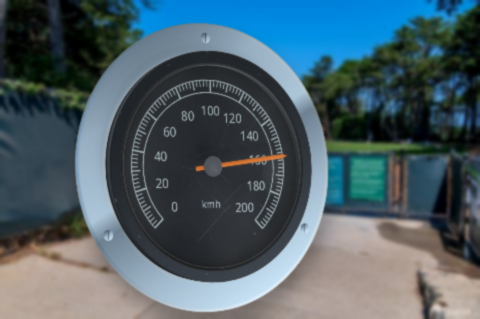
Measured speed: 160 km/h
